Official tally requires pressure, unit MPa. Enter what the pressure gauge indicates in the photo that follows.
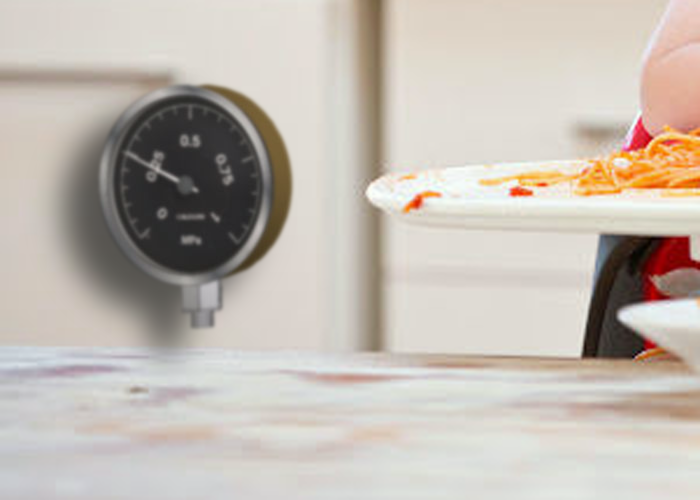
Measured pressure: 0.25 MPa
